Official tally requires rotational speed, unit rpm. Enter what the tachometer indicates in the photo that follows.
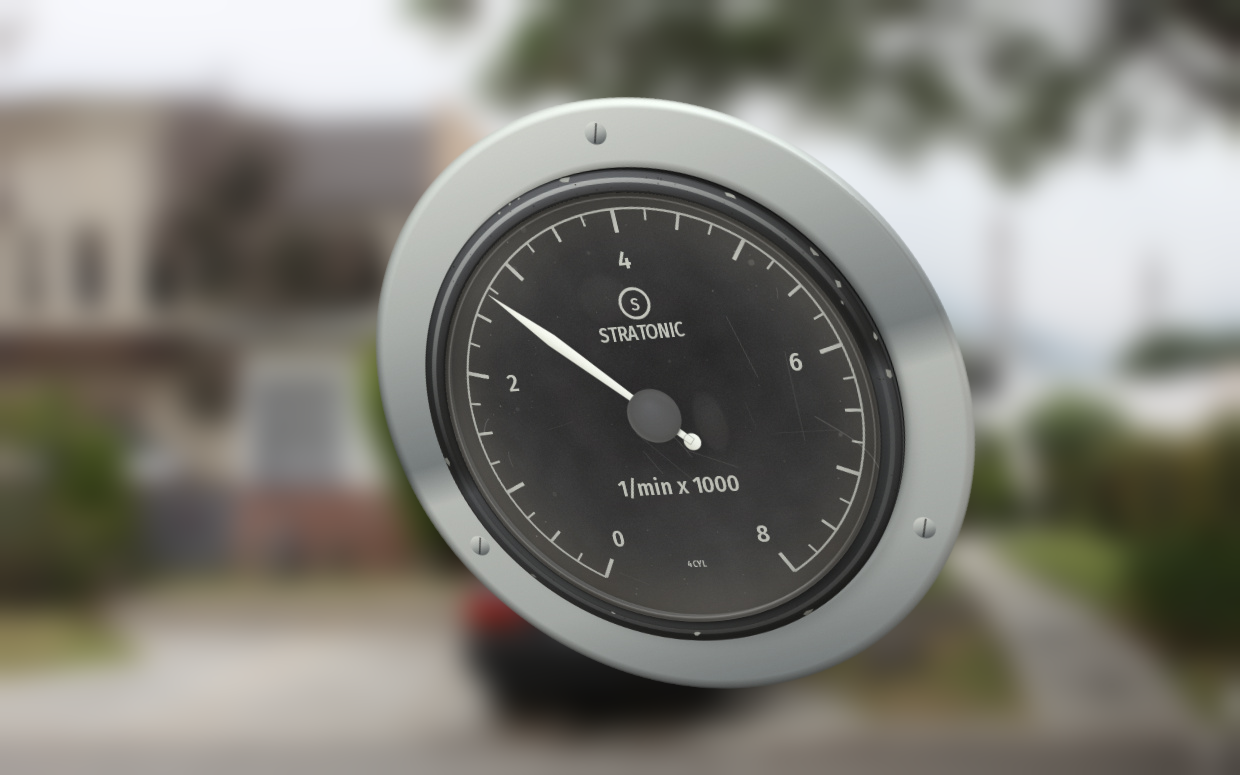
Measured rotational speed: 2750 rpm
